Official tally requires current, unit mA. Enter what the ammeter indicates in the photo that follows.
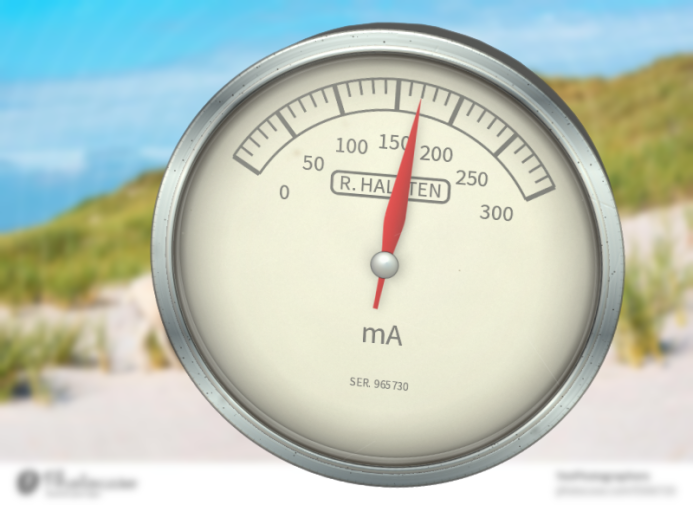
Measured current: 170 mA
